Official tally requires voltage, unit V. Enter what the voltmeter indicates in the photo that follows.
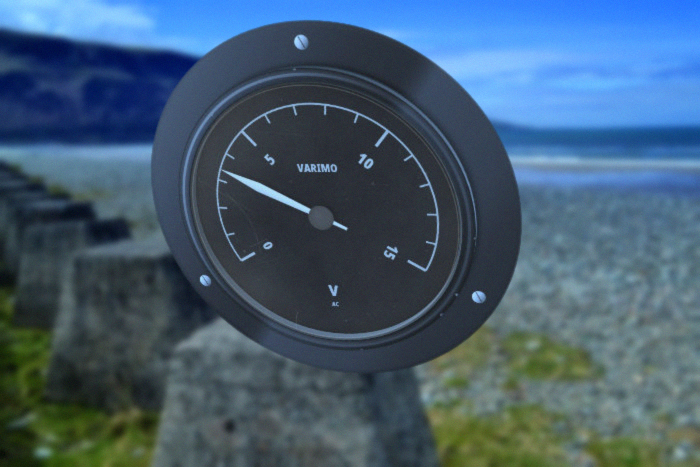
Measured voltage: 3.5 V
